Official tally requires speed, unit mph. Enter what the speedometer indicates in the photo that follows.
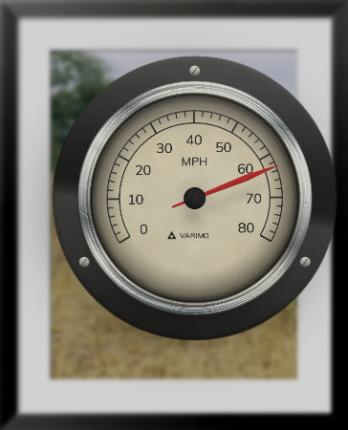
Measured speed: 63 mph
